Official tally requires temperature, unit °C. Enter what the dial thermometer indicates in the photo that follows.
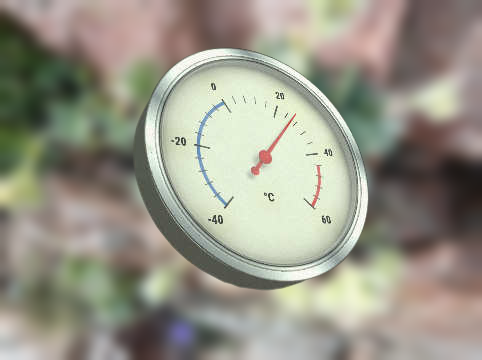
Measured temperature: 26 °C
